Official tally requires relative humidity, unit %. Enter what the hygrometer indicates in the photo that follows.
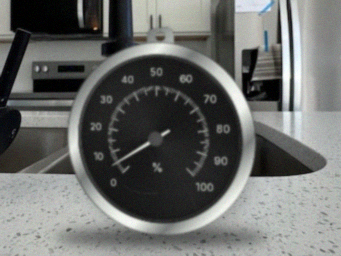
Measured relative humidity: 5 %
